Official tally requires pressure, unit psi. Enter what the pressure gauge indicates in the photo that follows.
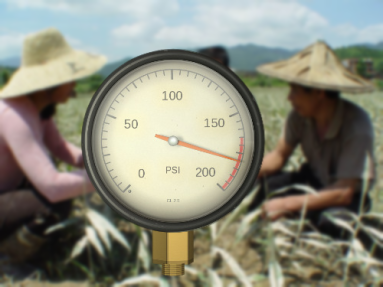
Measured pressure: 180 psi
